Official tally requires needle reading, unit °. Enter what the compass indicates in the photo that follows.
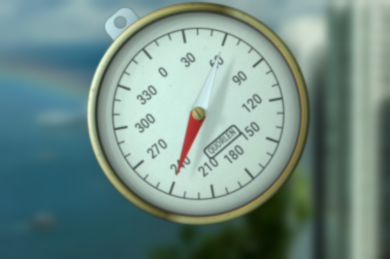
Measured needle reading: 240 °
